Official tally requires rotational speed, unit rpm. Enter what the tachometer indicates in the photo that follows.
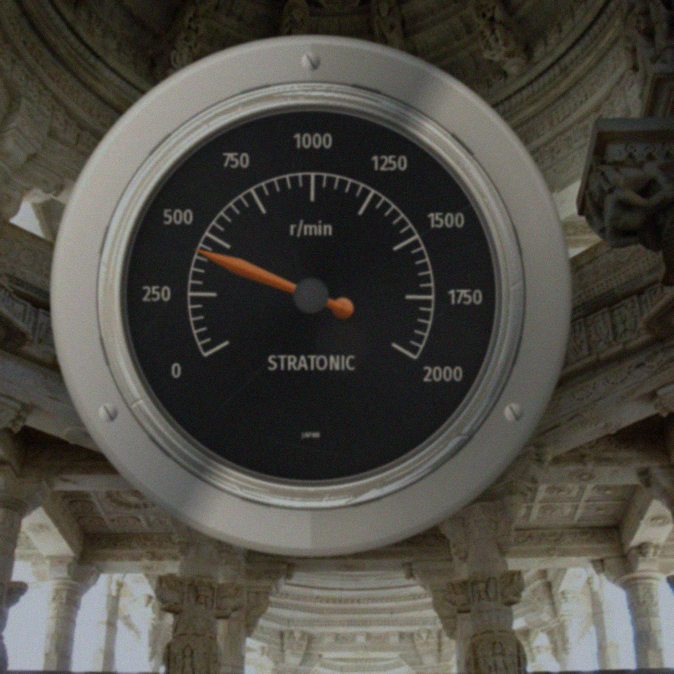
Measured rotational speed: 425 rpm
